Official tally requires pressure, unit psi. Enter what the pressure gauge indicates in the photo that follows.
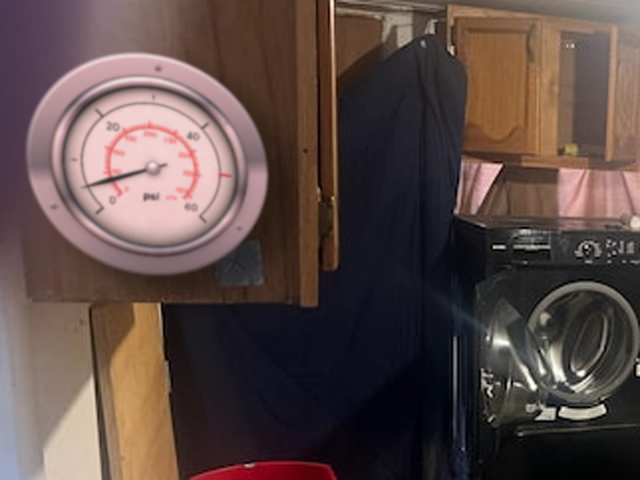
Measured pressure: 5 psi
